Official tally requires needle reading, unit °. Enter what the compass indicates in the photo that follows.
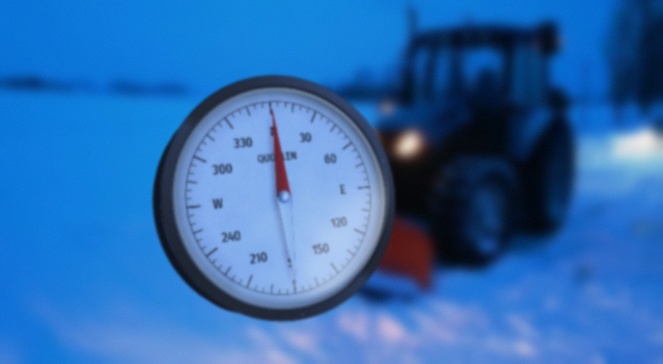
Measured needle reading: 0 °
